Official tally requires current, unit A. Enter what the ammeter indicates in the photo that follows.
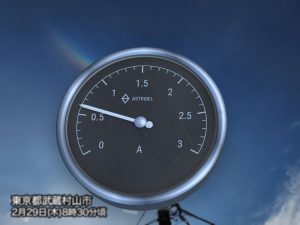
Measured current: 0.6 A
